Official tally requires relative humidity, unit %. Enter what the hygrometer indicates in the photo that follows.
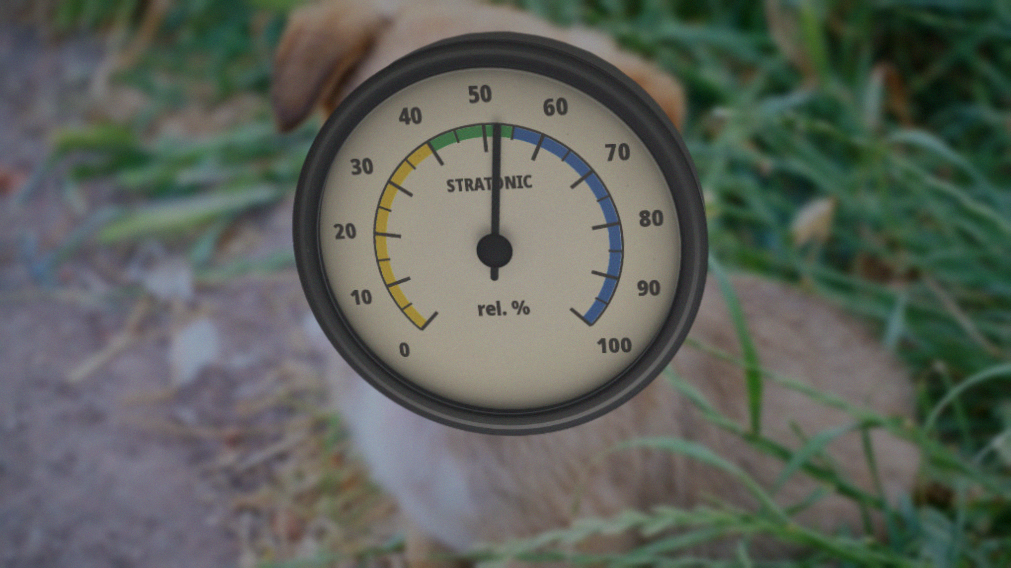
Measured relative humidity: 52.5 %
